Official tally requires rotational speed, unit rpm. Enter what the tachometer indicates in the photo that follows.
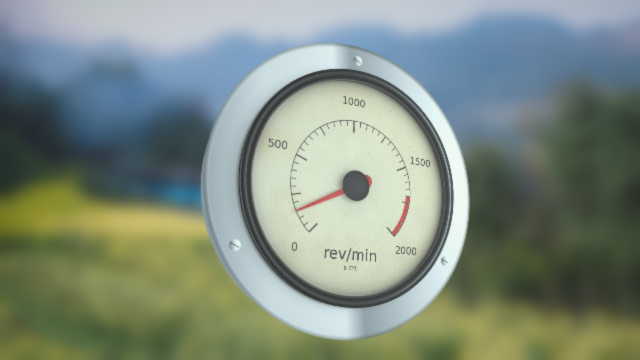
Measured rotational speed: 150 rpm
